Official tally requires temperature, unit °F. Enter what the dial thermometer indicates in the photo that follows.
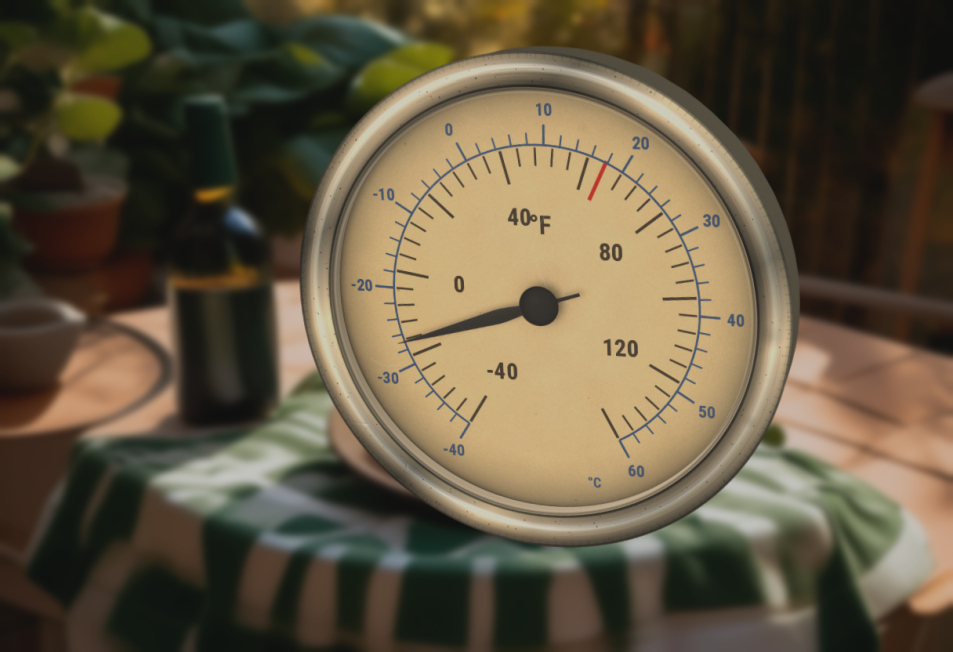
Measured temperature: -16 °F
